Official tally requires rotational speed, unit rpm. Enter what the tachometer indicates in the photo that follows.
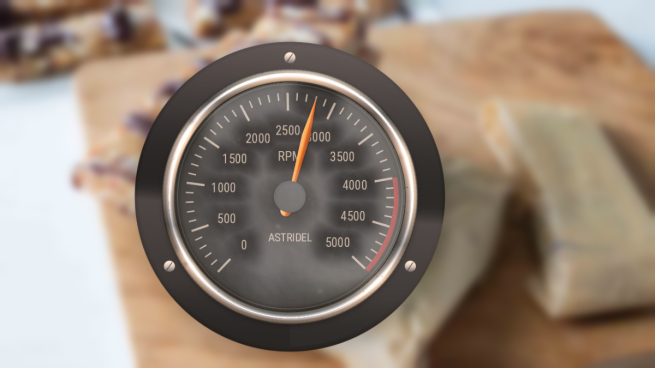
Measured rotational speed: 2800 rpm
